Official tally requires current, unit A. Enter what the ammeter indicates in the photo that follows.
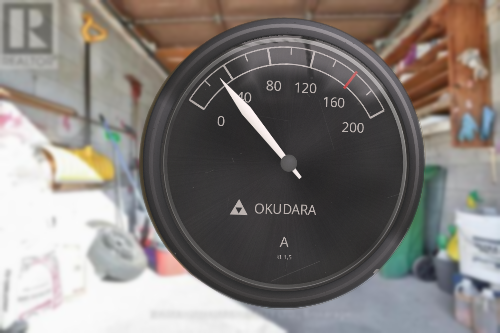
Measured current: 30 A
